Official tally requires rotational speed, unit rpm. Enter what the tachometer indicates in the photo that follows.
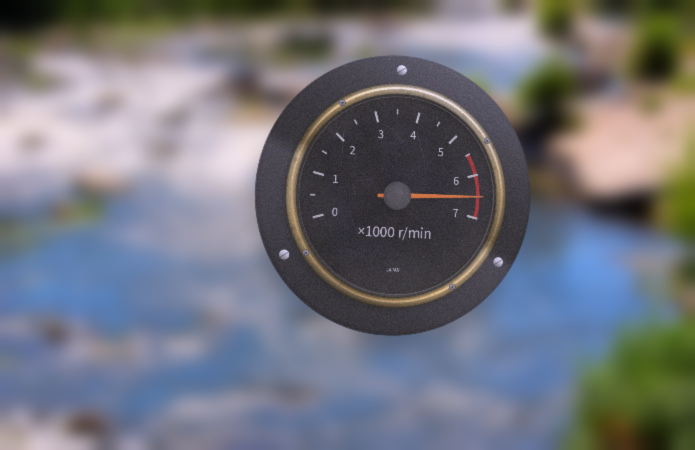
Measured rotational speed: 6500 rpm
